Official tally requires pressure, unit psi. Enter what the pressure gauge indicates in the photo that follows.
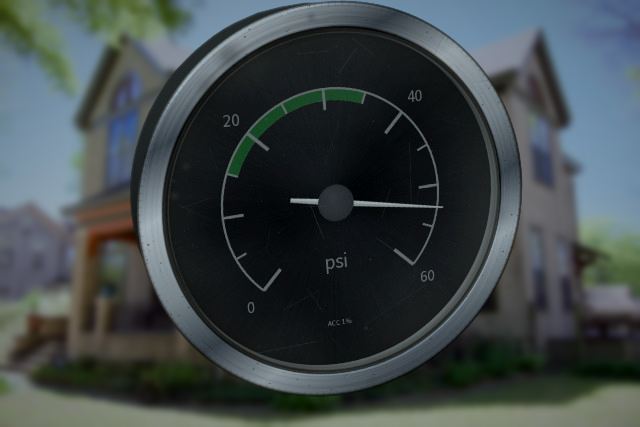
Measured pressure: 52.5 psi
